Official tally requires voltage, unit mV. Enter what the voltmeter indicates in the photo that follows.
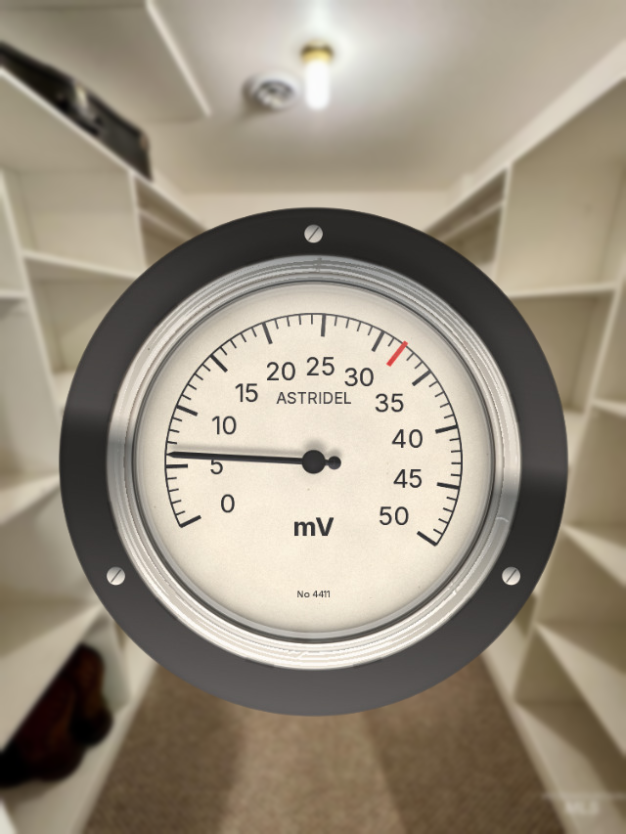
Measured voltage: 6 mV
